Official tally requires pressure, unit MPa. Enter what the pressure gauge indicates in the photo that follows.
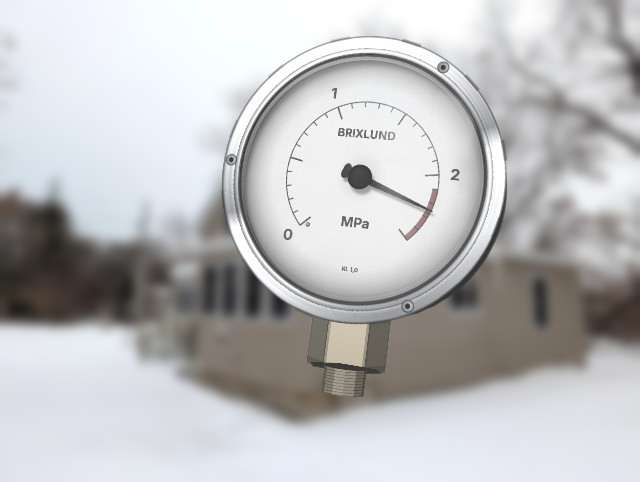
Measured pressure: 2.25 MPa
